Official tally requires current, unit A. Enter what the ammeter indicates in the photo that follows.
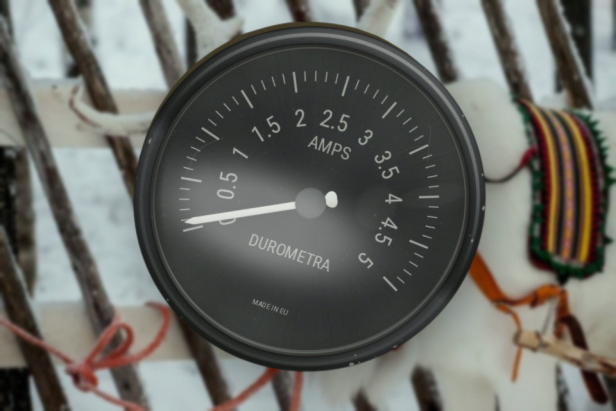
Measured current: 0.1 A
